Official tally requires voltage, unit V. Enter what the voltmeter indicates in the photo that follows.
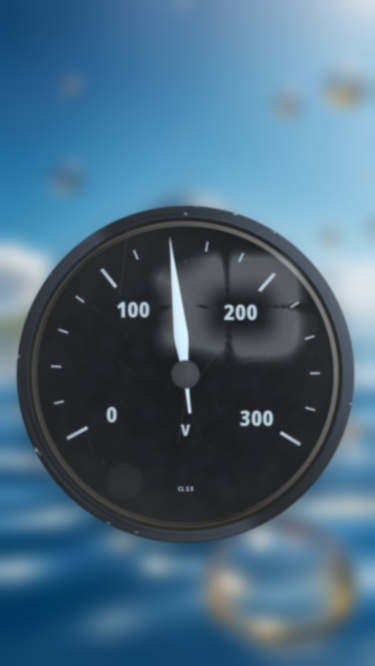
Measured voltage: 140 V
